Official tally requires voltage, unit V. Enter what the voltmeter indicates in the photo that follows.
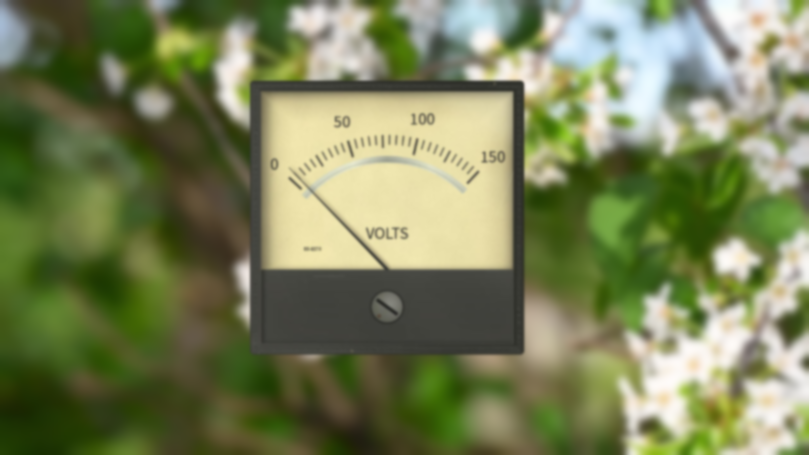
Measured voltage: 5 V
